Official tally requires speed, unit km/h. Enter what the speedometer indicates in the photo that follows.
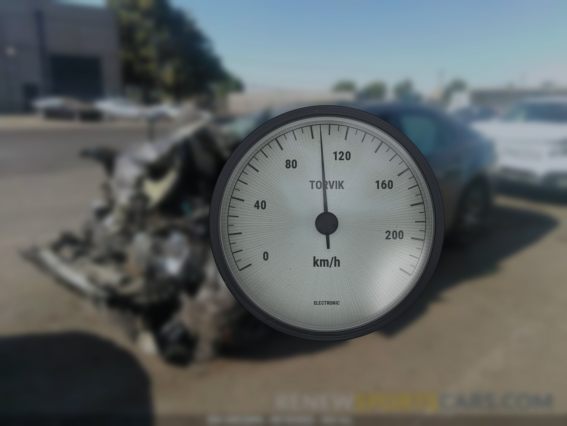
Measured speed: 105 km/h
